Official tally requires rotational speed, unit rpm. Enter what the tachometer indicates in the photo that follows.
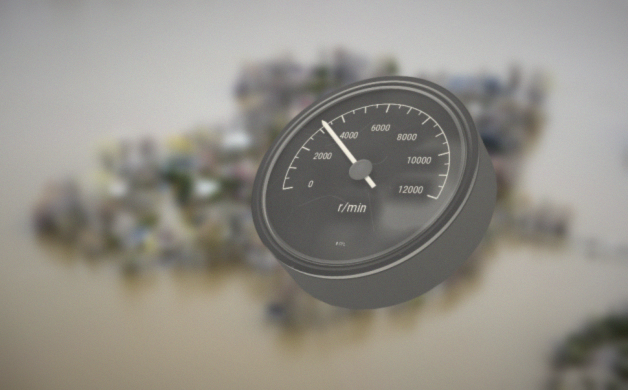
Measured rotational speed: 3250 rpm
